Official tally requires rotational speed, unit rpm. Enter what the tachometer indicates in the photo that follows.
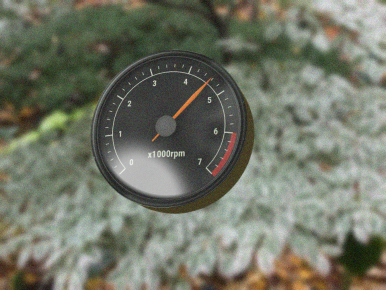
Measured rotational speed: 4600 rpm
